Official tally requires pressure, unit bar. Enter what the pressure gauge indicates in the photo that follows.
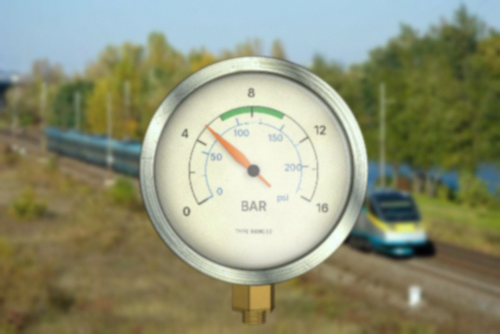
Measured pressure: 5 bar
